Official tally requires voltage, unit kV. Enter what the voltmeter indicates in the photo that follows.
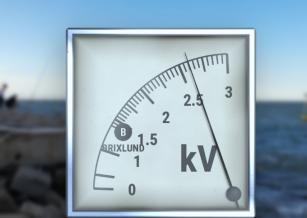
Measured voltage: 2.6 kV
